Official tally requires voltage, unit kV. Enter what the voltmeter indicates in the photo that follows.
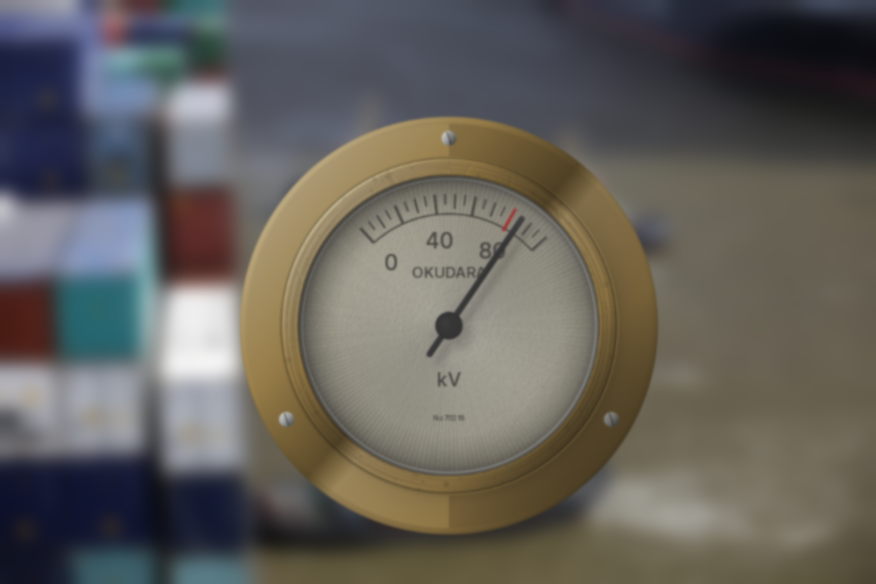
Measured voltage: 85 kV
